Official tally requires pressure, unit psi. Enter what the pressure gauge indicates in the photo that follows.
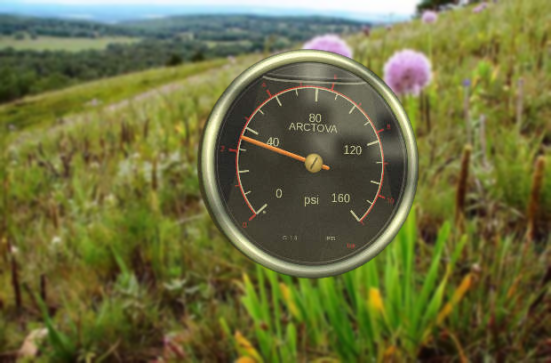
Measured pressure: 35 psi
